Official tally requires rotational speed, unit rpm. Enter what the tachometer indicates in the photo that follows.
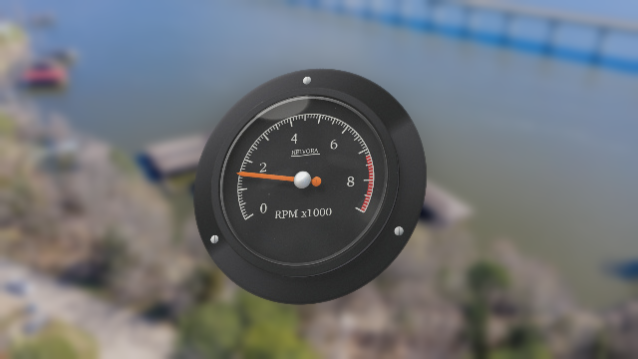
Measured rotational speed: 1500 rpm
